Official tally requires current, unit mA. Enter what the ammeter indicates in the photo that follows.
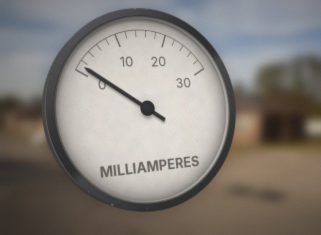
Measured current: 1 mA
